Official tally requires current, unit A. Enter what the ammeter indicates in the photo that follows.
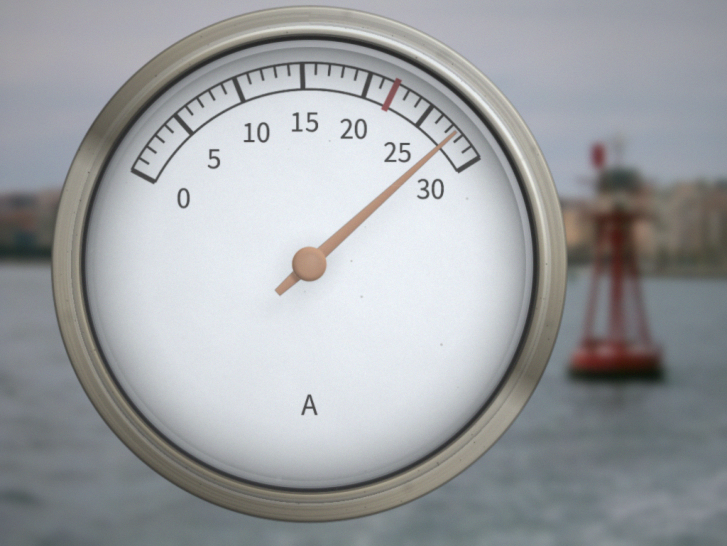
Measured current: 27.5 A
